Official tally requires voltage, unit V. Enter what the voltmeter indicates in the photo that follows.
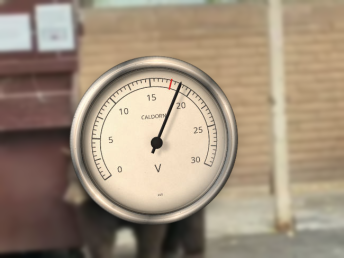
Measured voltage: 18.5 V
